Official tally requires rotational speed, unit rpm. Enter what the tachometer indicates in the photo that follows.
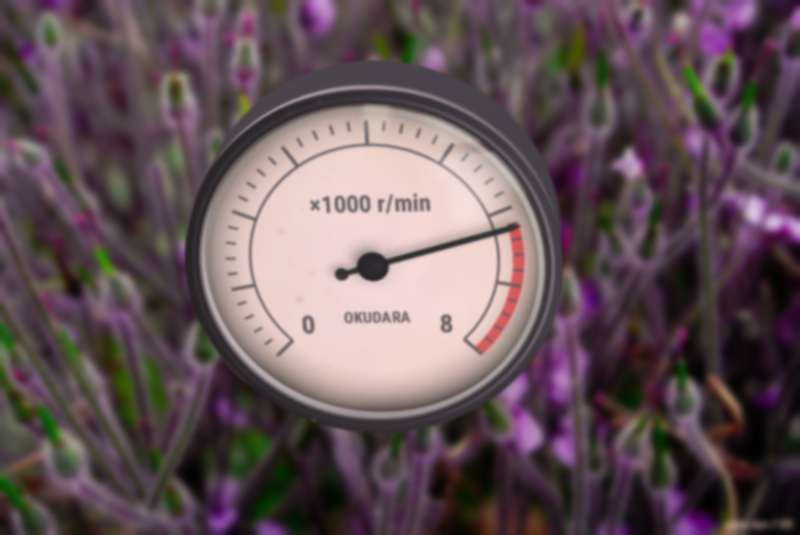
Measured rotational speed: 6200 rpm
